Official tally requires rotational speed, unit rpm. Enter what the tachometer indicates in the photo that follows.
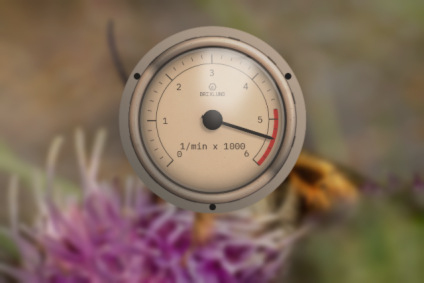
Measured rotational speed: 5400 rpm
